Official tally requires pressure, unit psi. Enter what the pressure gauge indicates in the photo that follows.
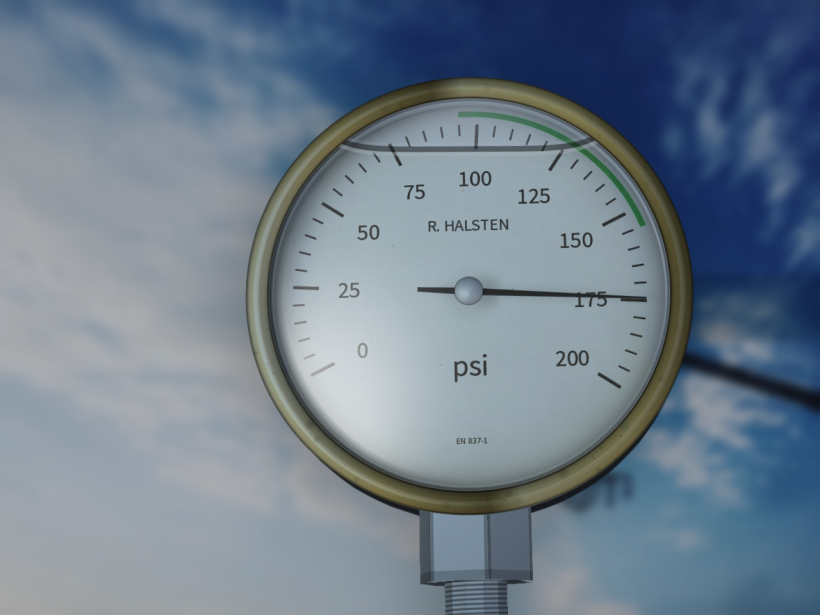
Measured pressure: 175 psi
